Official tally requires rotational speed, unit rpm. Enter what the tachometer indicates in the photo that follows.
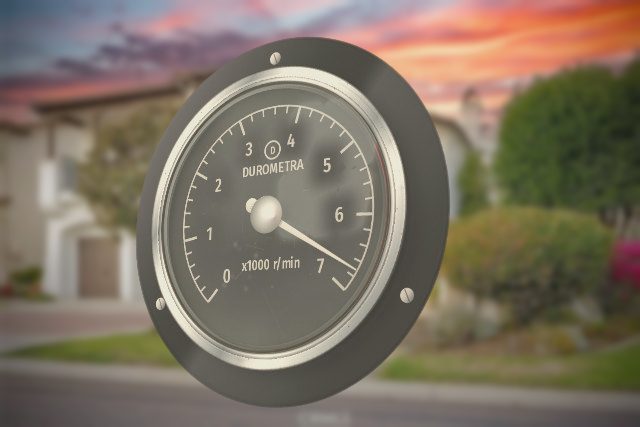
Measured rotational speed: 6700 rpm
